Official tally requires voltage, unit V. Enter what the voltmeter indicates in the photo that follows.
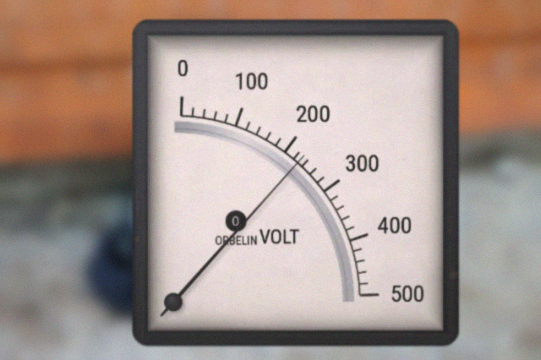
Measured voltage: 230 V
